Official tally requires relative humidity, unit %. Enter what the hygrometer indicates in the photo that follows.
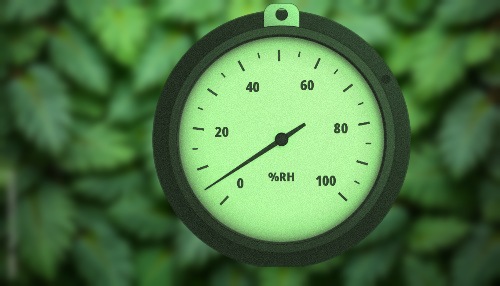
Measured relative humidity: 5 %
